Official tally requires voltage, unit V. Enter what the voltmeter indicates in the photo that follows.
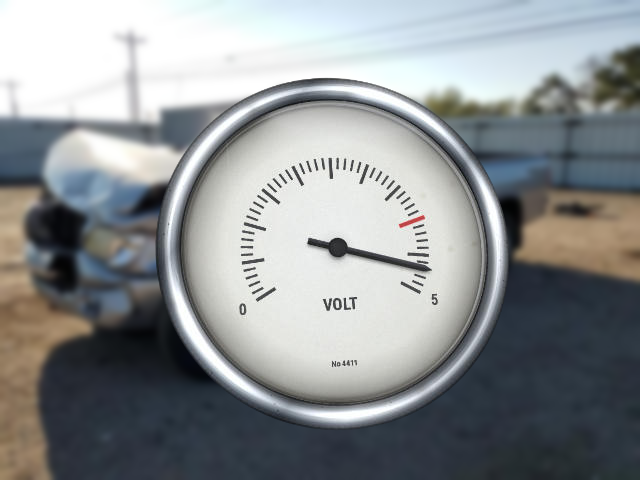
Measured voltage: 4.7 V
